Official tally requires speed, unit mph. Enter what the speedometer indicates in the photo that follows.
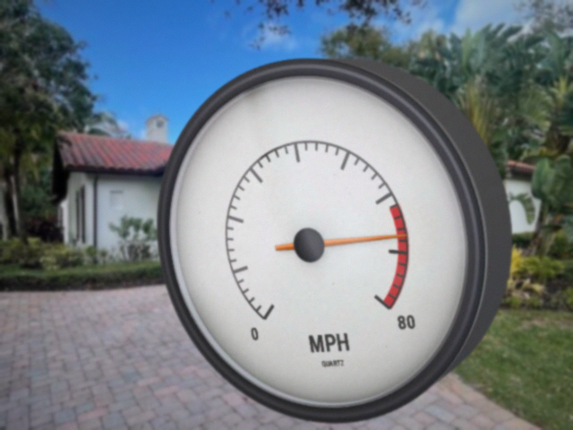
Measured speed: 67 mph
